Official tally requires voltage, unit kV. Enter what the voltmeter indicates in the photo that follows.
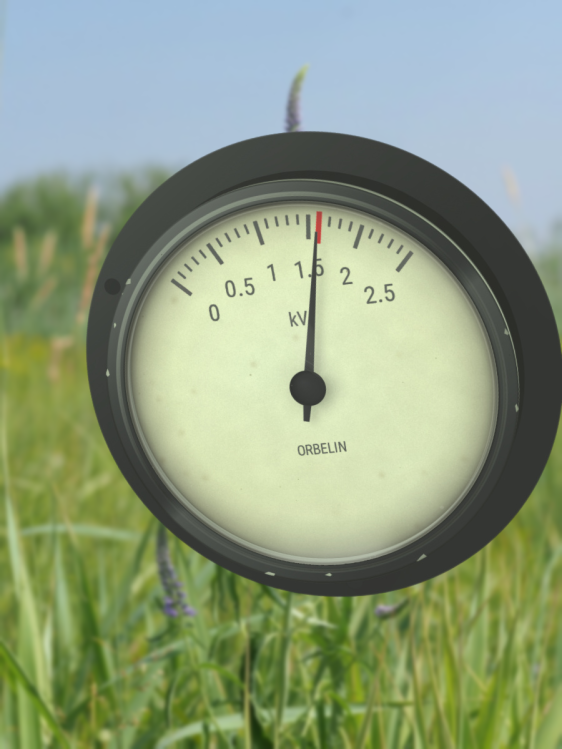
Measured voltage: 1.6 kV
